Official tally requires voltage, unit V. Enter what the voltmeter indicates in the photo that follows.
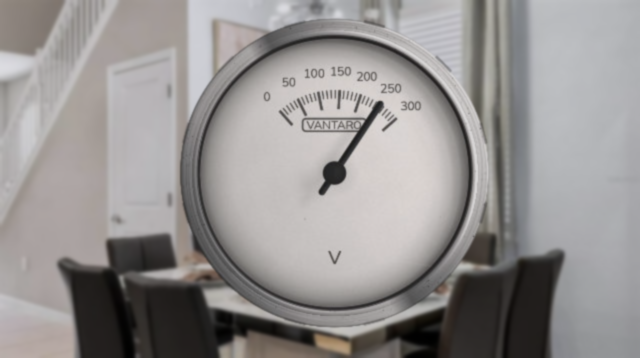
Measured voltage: 250 V
